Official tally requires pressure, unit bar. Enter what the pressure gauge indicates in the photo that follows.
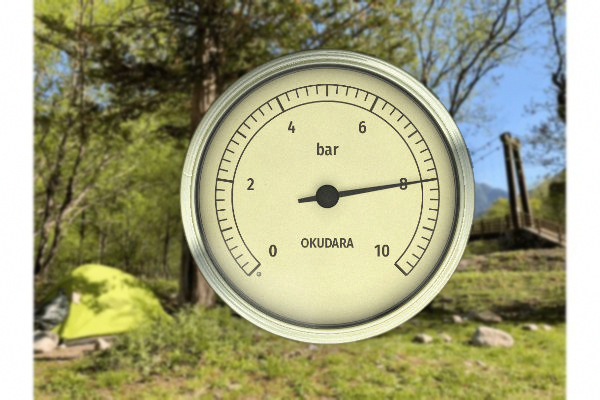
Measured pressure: 8 bar
